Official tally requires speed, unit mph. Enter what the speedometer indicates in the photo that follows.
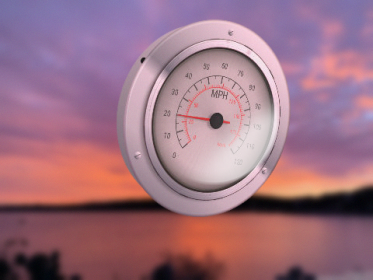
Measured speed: 20 mph
